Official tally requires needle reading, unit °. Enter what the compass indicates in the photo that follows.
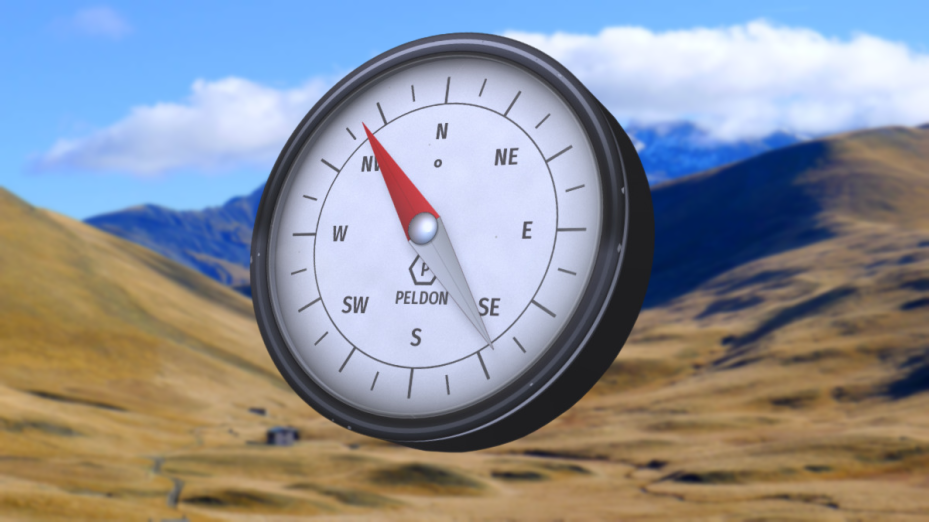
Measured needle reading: 322.5 °
